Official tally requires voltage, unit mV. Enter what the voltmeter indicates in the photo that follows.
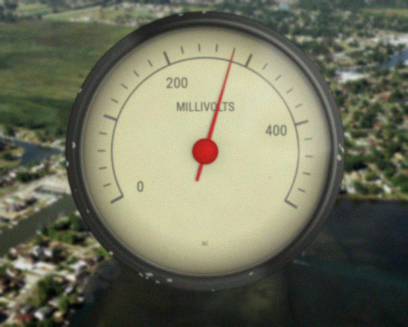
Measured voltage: 280 mV
